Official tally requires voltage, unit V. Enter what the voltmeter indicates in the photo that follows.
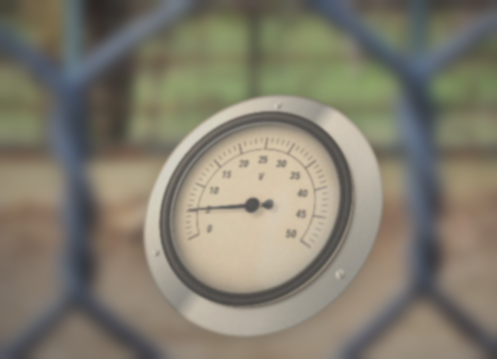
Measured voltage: 5 V
